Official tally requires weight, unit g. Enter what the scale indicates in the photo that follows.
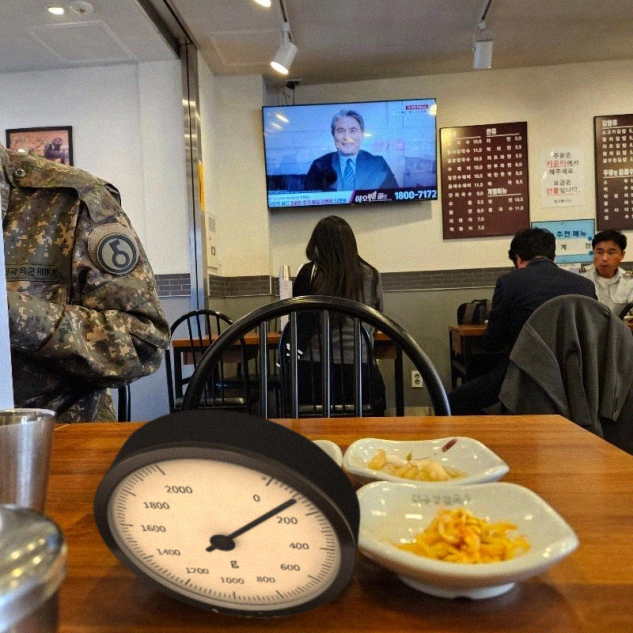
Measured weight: 100 g
